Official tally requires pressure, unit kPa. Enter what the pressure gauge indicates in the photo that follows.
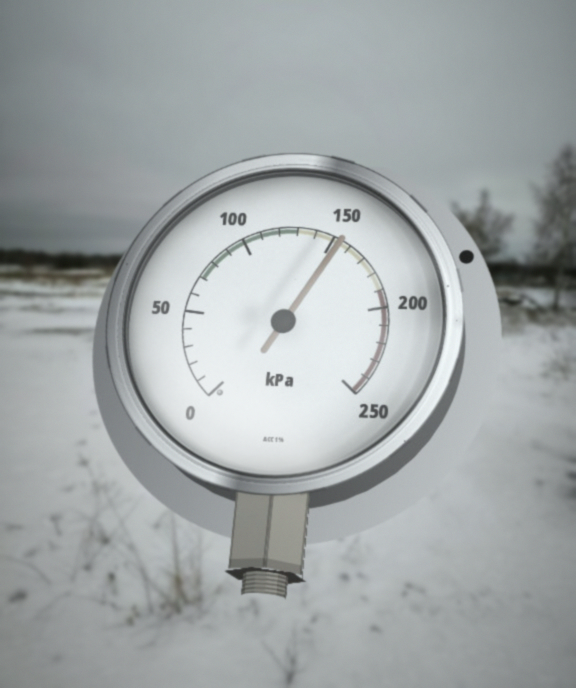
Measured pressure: 155 kPa
